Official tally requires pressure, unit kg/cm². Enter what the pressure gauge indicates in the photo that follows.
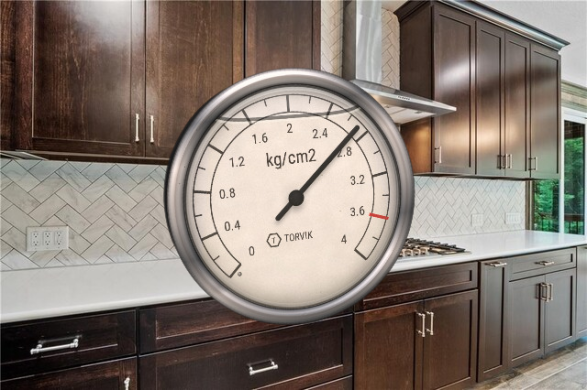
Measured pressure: 2.7 kg/cm²
